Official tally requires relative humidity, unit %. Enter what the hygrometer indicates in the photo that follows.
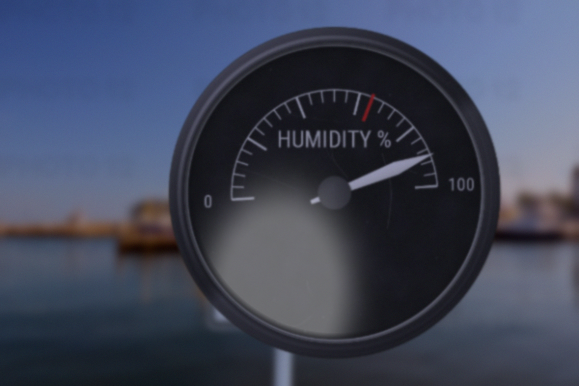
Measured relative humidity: 90 %
